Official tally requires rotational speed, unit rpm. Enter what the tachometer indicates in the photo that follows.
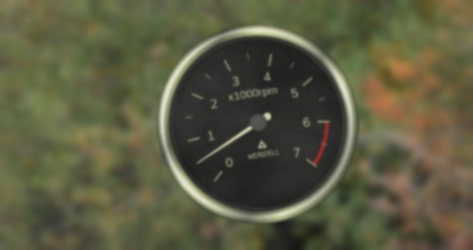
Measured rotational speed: 500 rpm
